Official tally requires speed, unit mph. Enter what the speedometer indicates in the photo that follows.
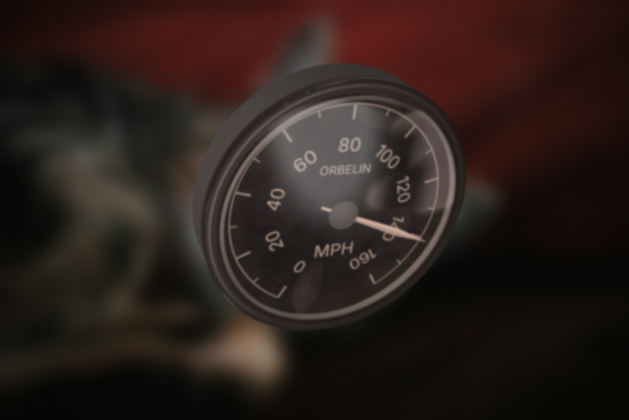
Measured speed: 140 mph
